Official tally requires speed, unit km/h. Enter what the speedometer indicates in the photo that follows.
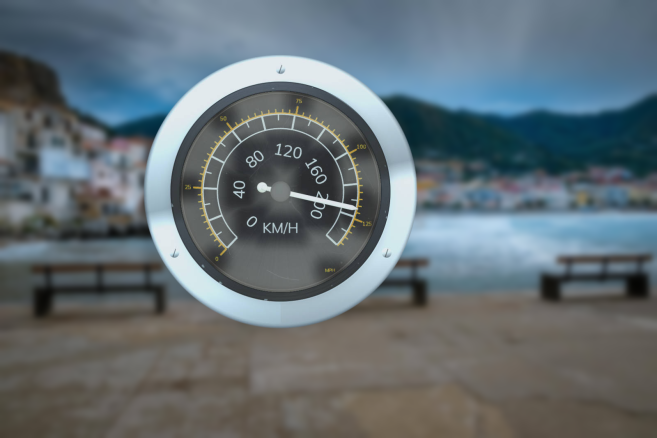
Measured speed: 195 km/h
